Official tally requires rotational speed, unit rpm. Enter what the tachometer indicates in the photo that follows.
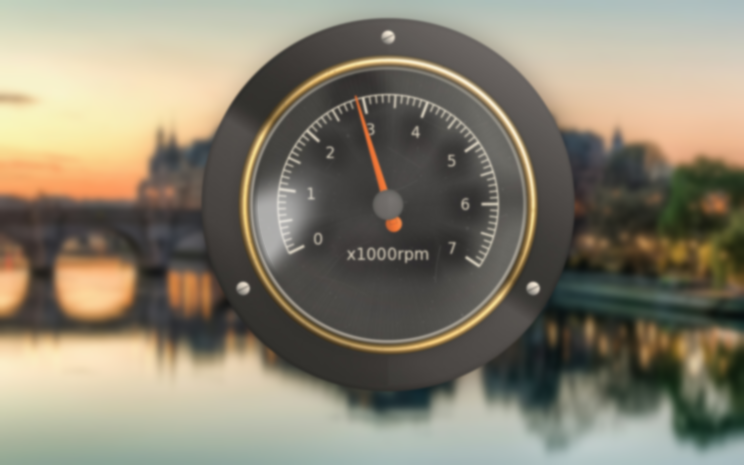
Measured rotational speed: 2900 rpm
